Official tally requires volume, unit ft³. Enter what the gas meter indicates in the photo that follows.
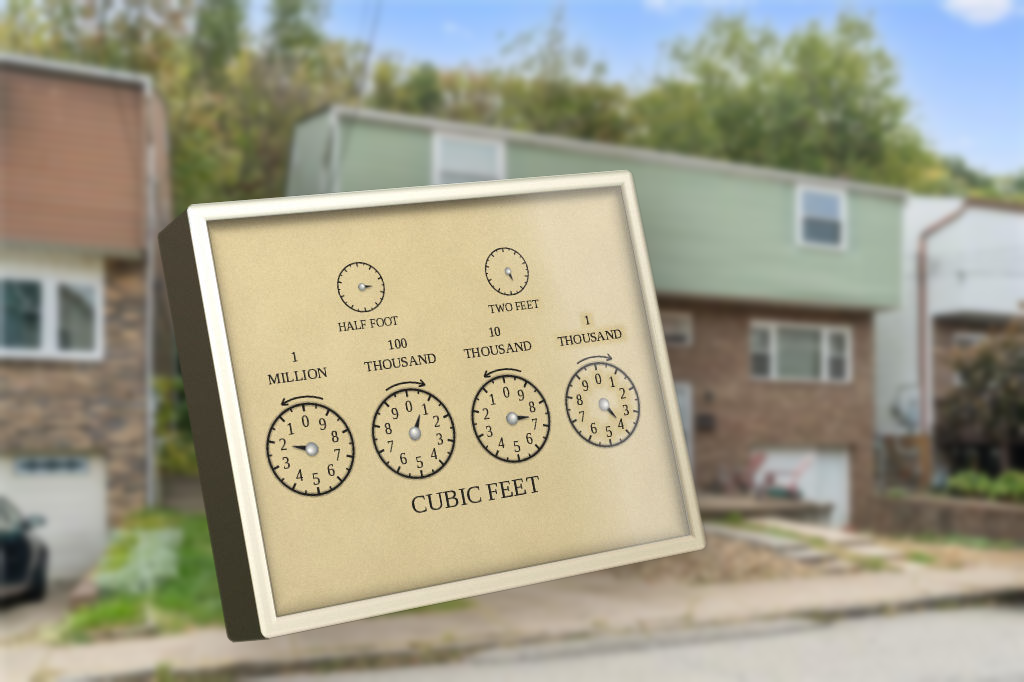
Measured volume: 207400 ft³
